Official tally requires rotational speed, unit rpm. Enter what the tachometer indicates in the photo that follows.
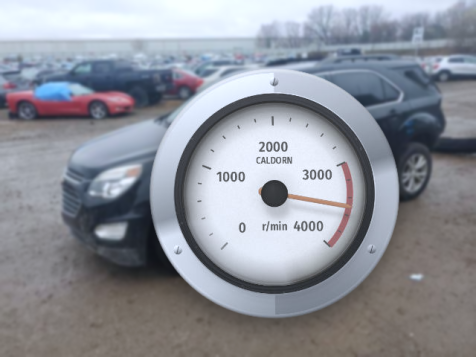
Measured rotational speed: 3500 rpm
